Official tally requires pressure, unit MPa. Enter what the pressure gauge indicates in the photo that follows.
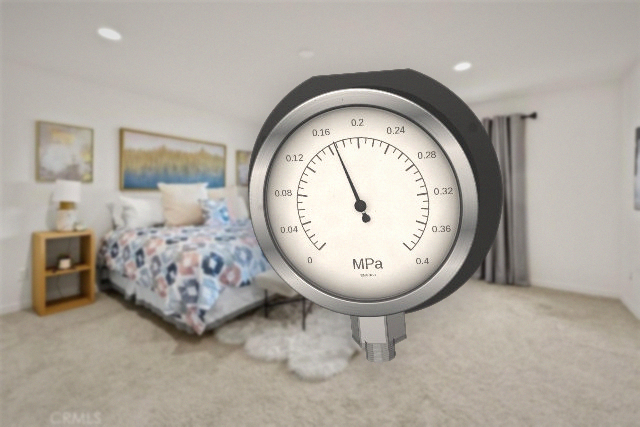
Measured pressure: 0.17 MPa
